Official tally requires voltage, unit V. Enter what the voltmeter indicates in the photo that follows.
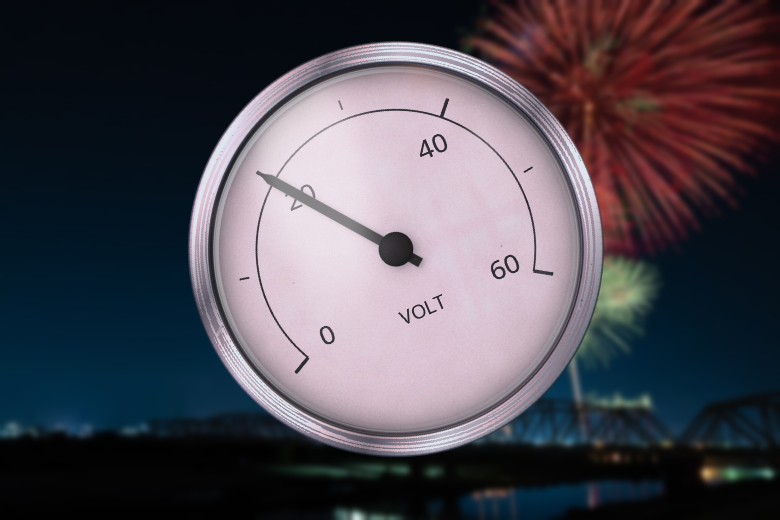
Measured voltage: 20 V
